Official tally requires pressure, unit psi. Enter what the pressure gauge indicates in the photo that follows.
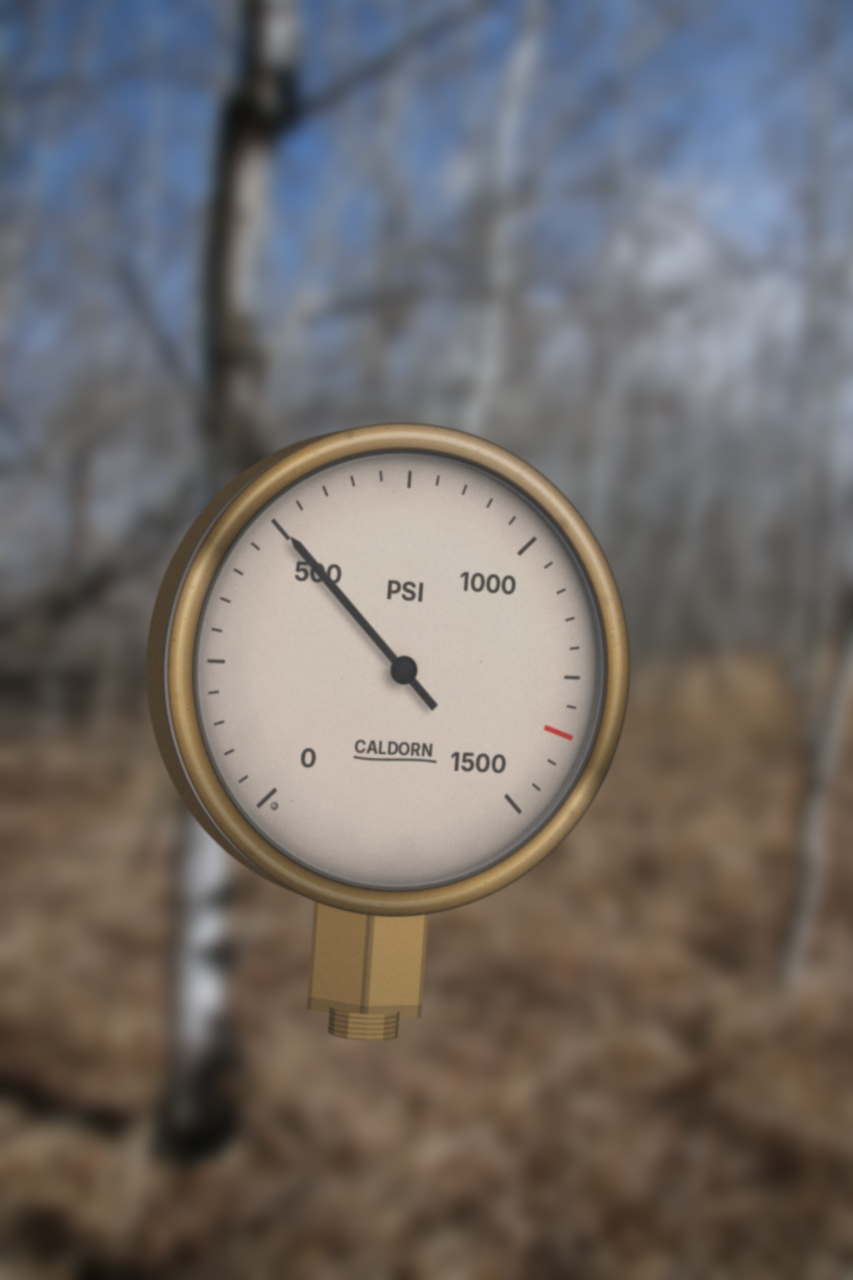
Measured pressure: 500 psi
